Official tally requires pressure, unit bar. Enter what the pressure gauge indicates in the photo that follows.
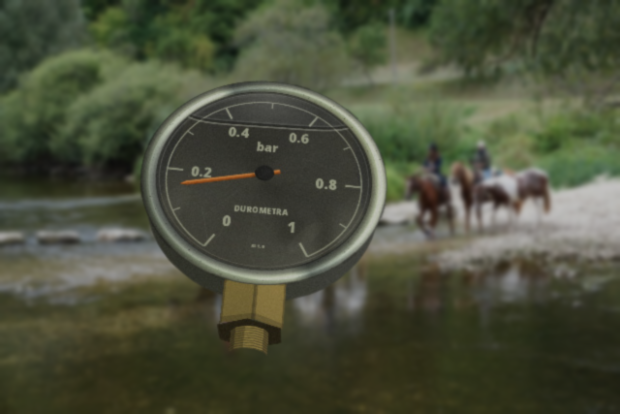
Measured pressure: 0.15 bar
